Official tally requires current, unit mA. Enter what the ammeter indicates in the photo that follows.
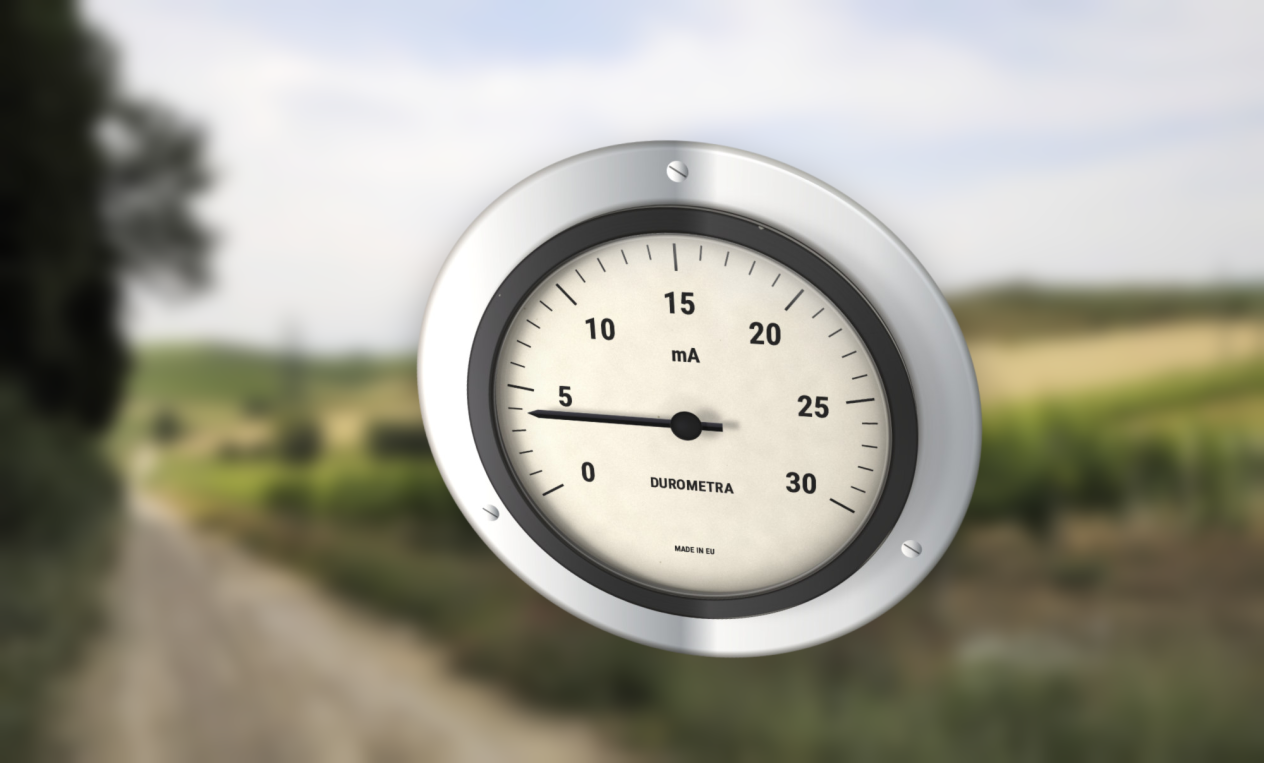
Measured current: 4 mA
